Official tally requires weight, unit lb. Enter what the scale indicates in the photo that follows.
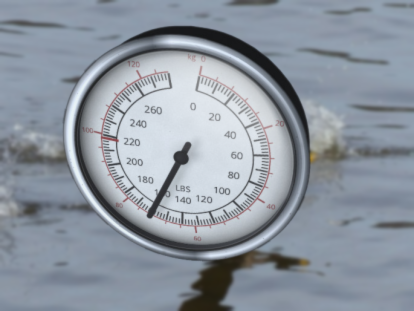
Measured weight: 160 lb
